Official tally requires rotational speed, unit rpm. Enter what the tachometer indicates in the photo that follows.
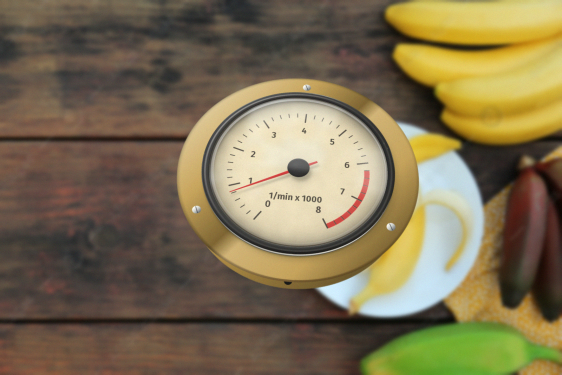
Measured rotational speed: 800 rpm
